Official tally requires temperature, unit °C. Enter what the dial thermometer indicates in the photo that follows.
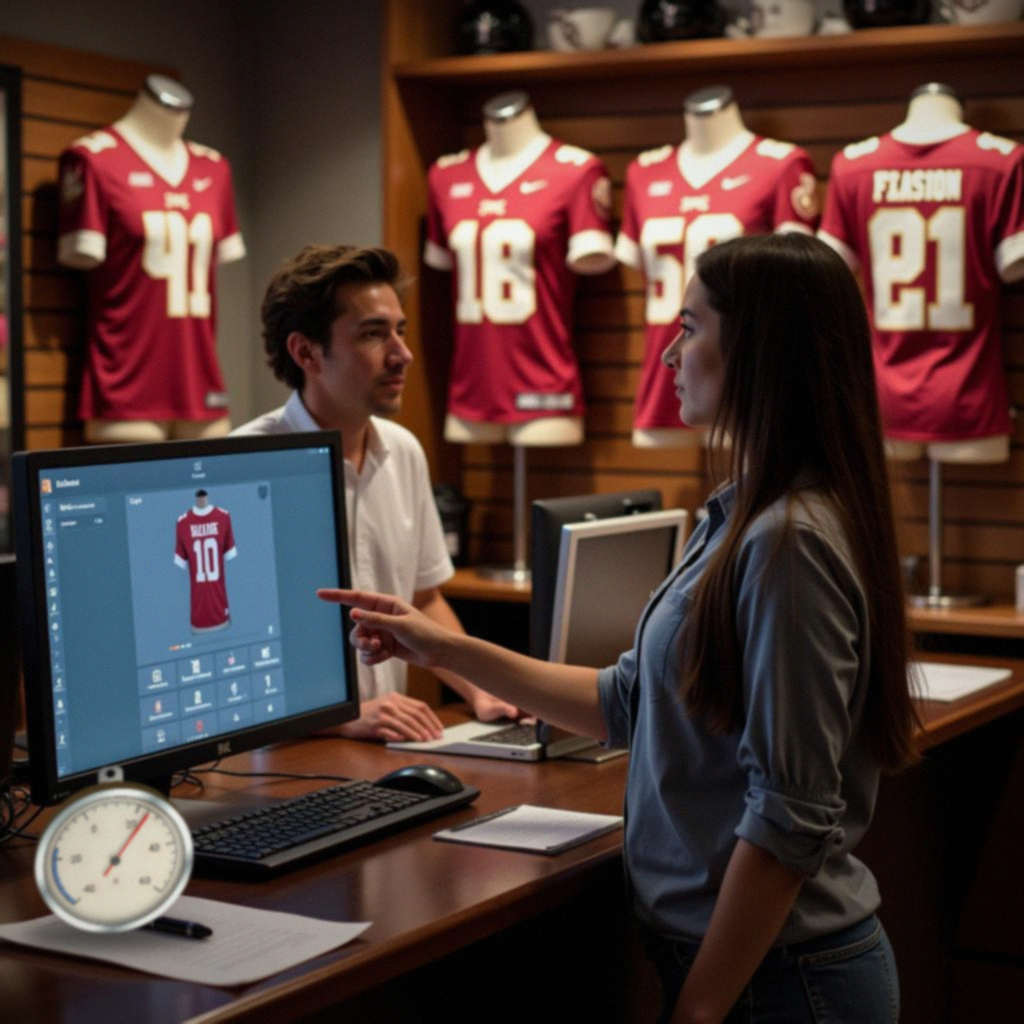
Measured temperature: 24 °C
